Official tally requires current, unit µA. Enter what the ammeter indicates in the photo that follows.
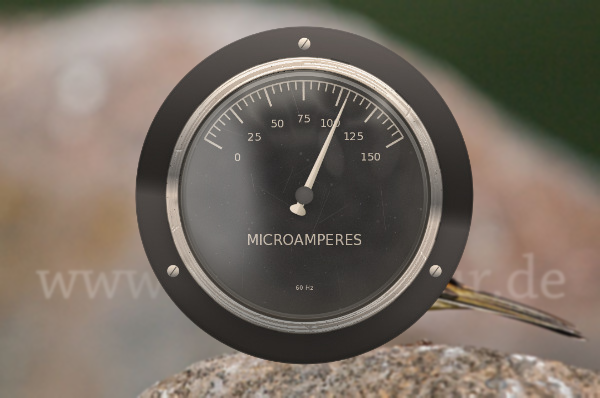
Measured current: 105 µA
